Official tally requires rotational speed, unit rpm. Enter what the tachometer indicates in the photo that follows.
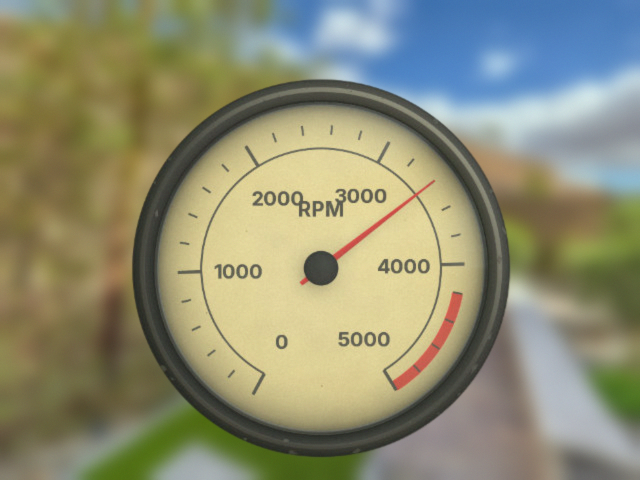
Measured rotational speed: 3400 rpm
